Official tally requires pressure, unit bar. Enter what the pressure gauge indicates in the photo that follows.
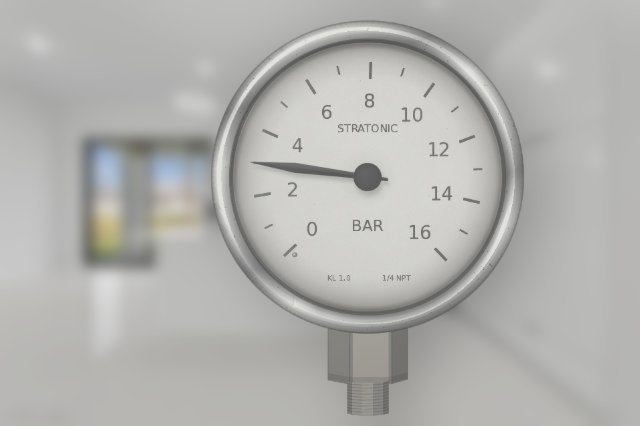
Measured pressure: 3 bar
